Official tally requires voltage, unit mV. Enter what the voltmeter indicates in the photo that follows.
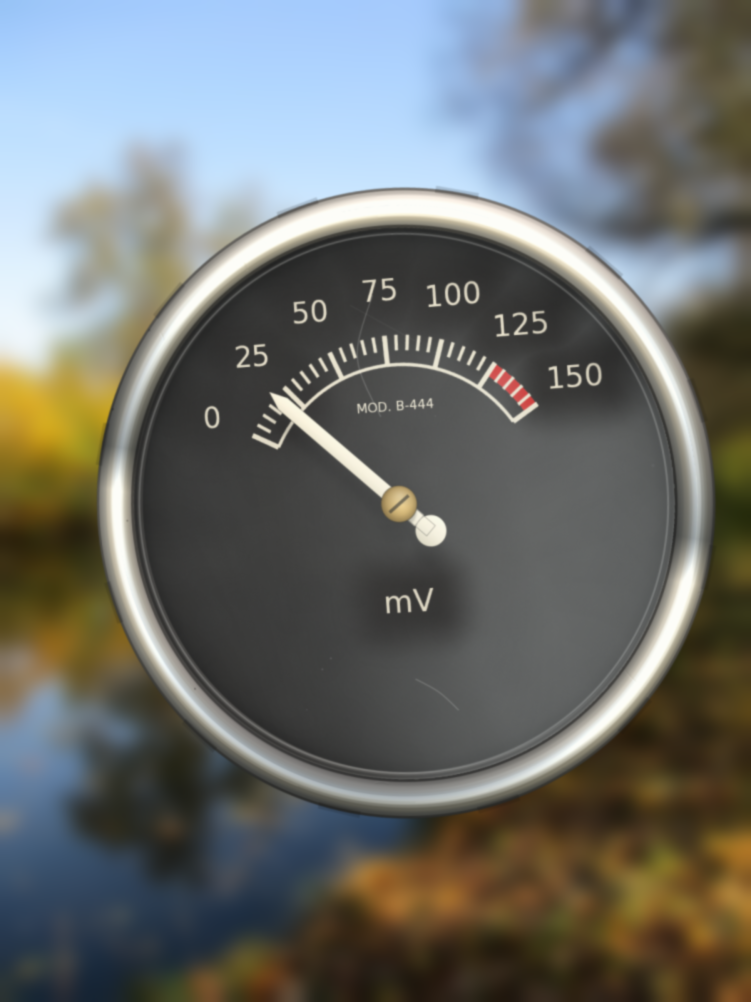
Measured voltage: 20 mV
